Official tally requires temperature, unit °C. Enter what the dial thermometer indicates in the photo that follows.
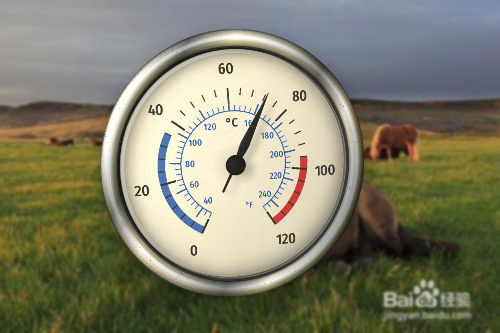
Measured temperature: 72 °C
